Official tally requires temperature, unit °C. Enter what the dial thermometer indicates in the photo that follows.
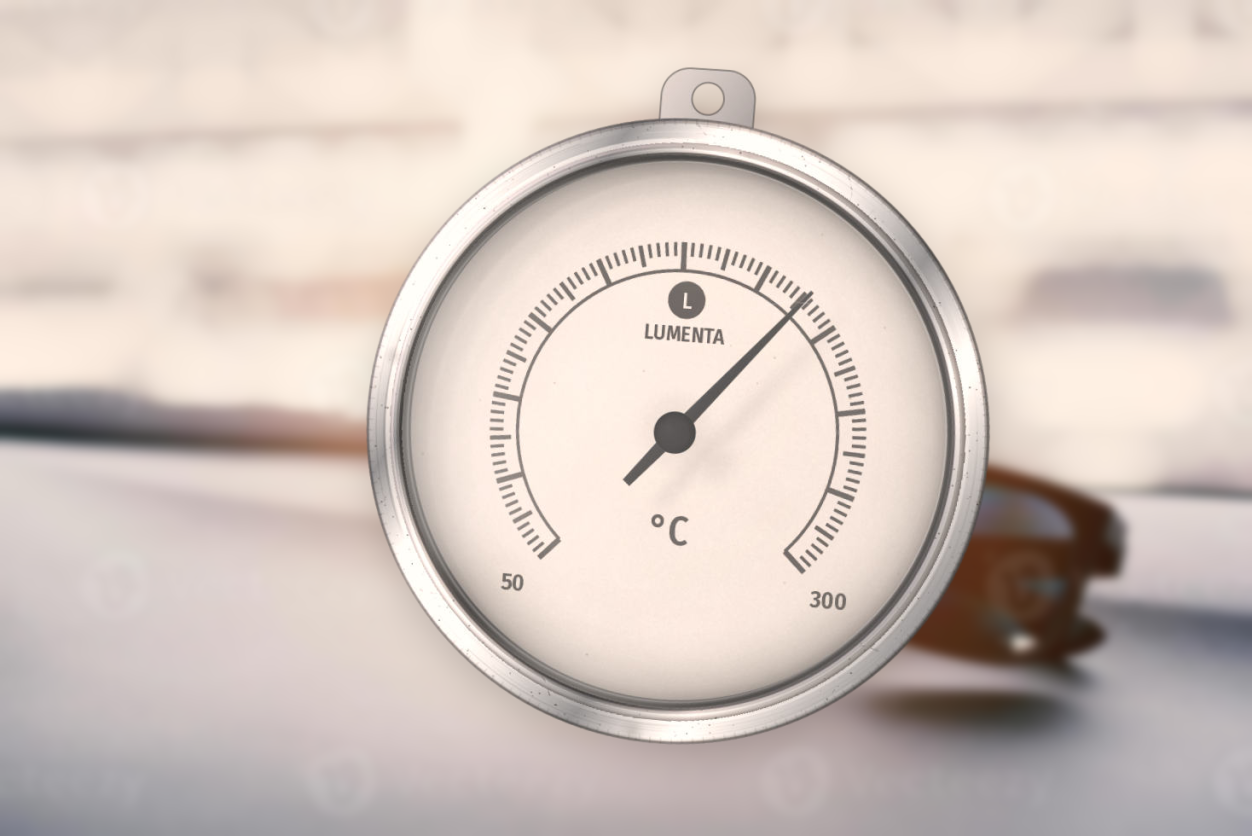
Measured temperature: 213.75 °C
